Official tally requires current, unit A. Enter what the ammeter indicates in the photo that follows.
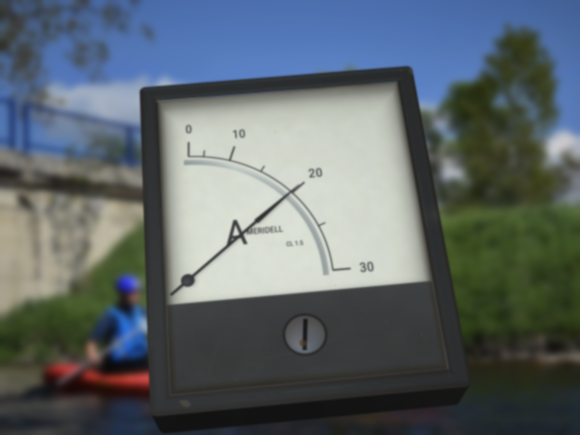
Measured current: 20 A
